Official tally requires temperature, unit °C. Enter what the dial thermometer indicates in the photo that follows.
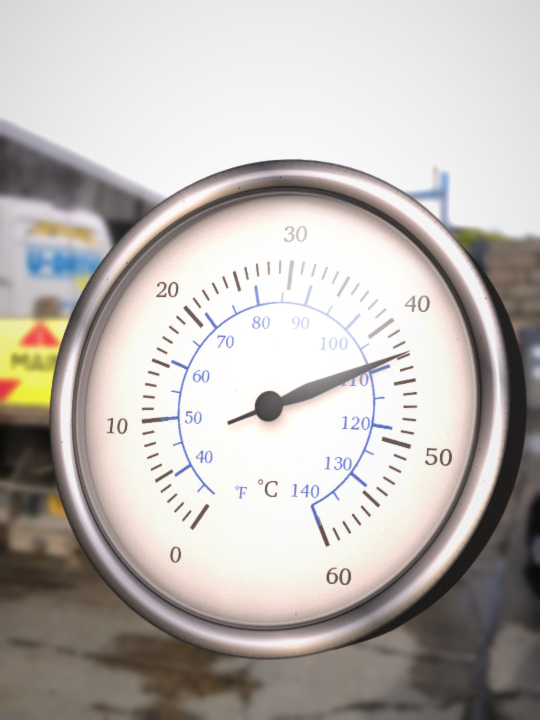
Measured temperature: 43 °C
